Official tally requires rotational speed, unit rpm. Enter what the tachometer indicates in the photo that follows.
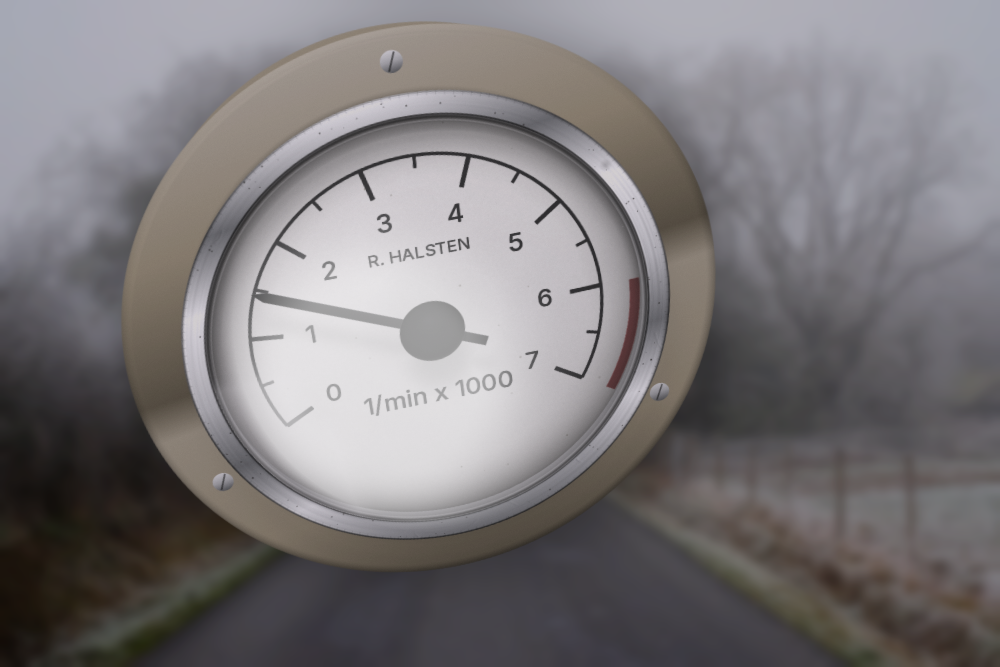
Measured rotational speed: 1500 rpm
